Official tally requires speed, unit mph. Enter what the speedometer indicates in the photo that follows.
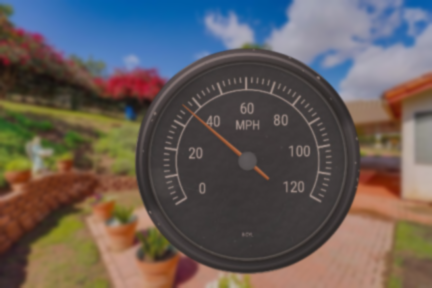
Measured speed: 36 mph
